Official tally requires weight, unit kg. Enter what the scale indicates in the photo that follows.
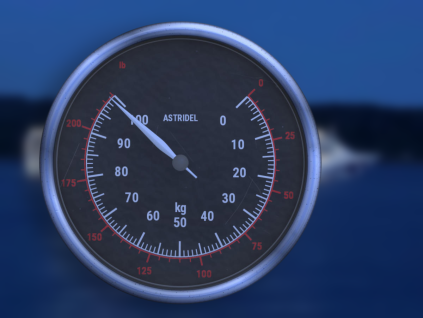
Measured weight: 99 kg
